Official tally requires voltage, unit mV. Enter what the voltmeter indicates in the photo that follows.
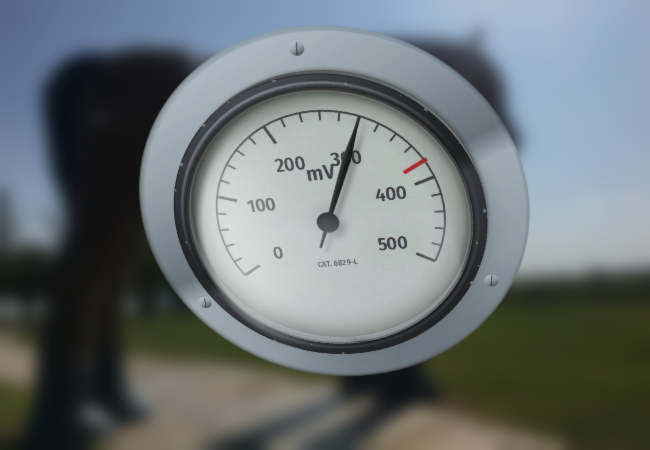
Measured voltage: 300 mV
